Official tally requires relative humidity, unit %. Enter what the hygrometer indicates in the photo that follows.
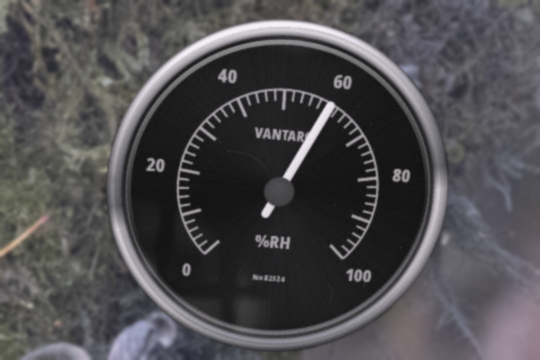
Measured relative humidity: 60 %
